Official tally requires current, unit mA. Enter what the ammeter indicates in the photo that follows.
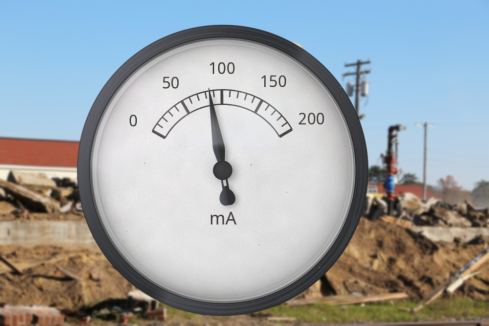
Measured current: 85 mA
